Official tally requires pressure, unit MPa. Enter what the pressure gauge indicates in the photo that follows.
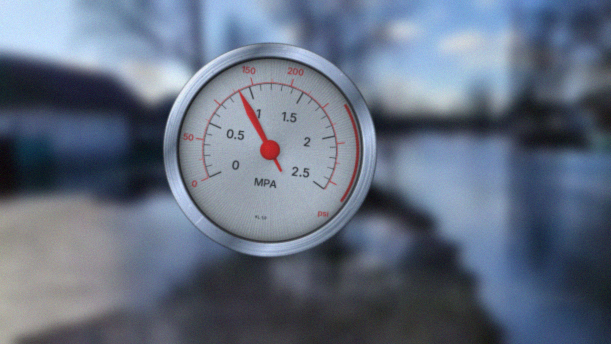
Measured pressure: 0.9 MPa
